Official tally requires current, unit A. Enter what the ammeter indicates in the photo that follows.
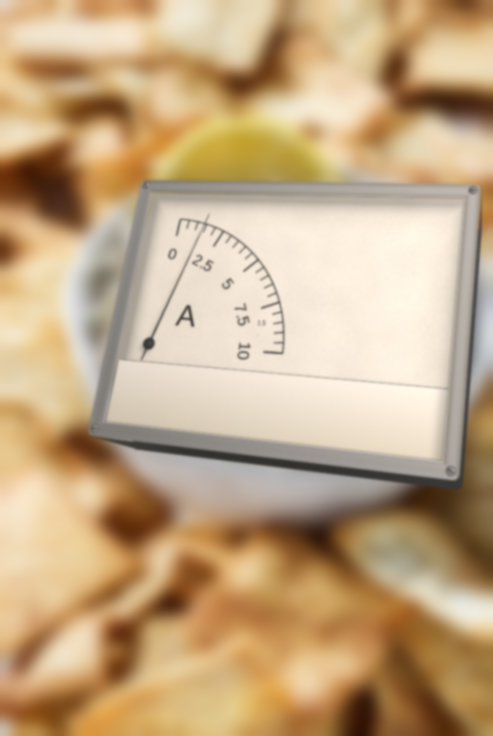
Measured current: 1.5 A
